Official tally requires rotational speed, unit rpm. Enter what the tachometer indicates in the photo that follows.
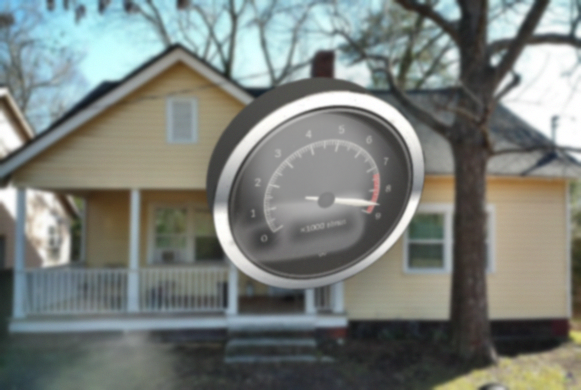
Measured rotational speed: 8500 rpm
